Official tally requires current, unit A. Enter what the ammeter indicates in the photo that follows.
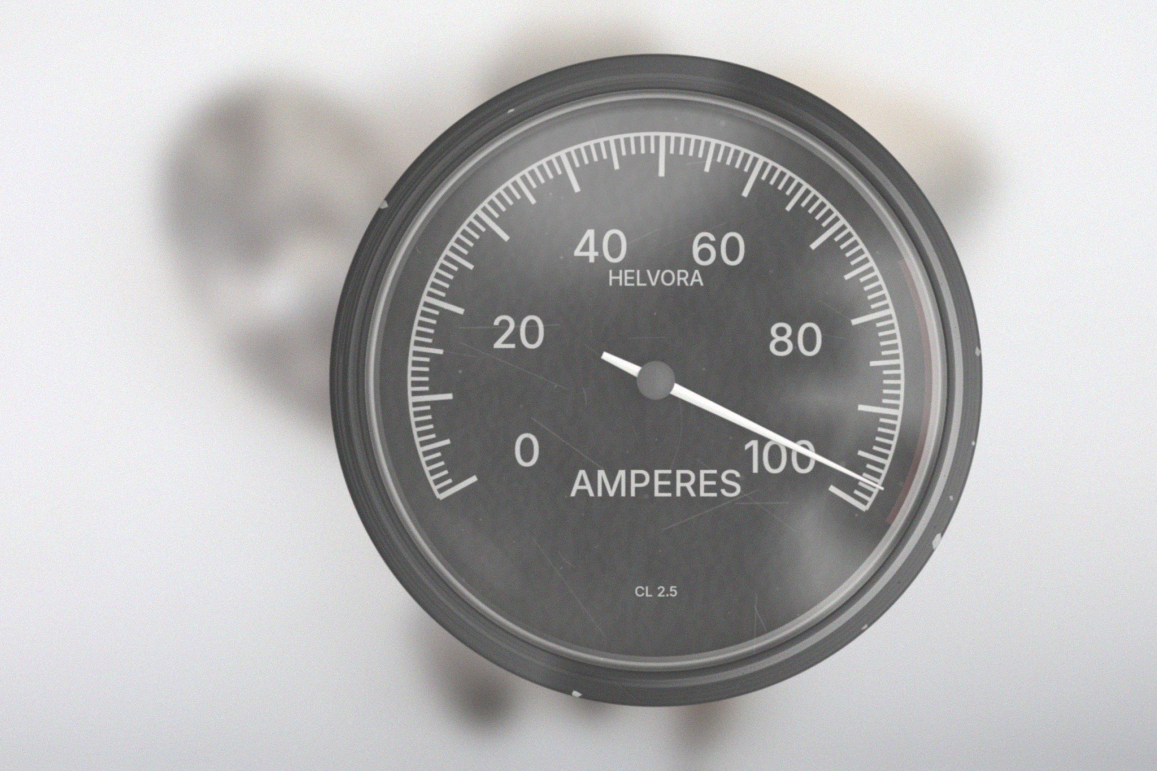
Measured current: 97.5 A
